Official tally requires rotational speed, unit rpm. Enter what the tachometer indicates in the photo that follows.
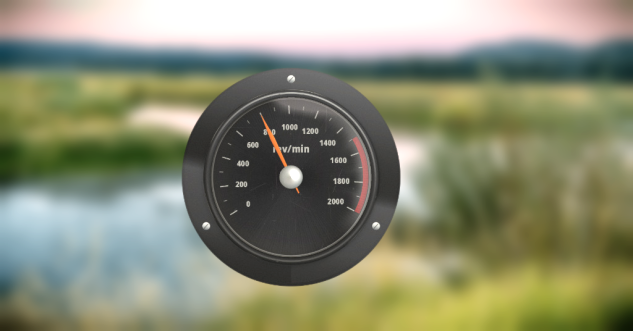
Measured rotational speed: 800 rpm
